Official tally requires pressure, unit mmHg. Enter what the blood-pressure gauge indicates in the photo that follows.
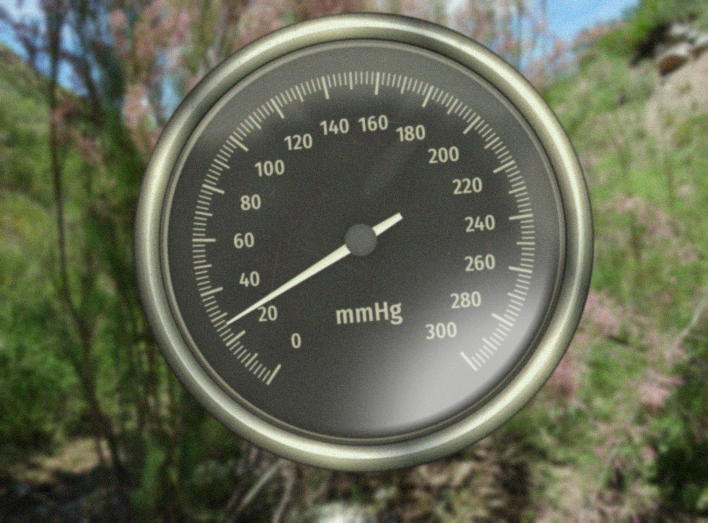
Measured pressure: 26 mmHg
